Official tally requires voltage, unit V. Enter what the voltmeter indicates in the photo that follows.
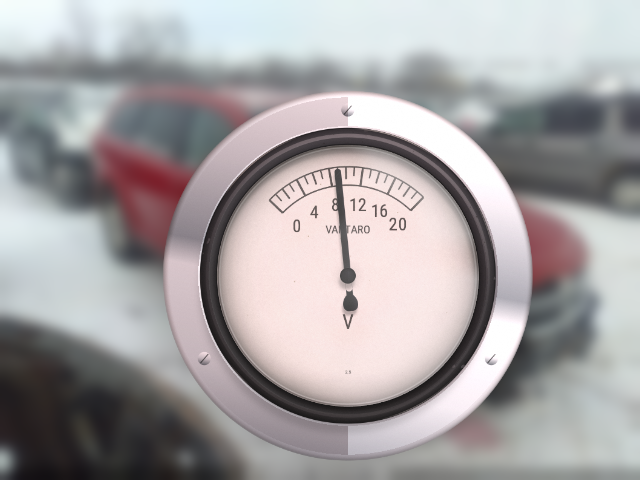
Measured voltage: 9 V
